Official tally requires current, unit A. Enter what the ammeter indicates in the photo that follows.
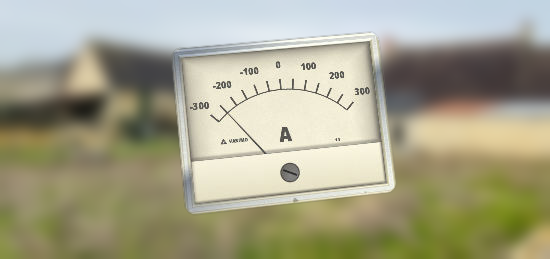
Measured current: -250 A
